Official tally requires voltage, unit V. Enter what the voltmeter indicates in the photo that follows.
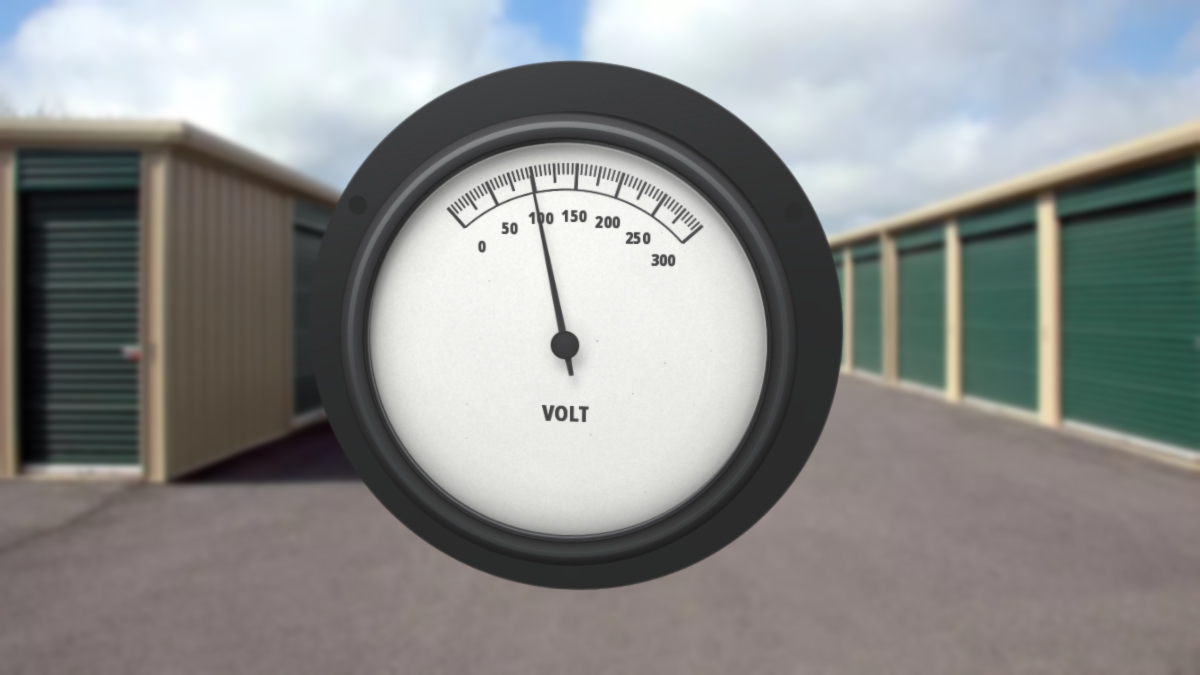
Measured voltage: 100 V
